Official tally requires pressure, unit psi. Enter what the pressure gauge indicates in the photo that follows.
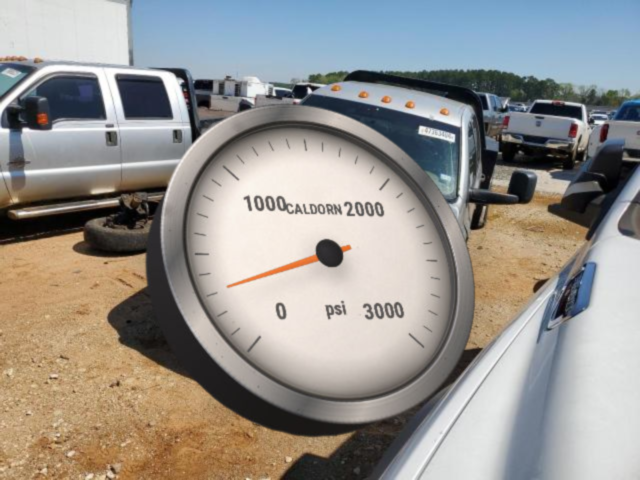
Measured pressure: 300 psi
